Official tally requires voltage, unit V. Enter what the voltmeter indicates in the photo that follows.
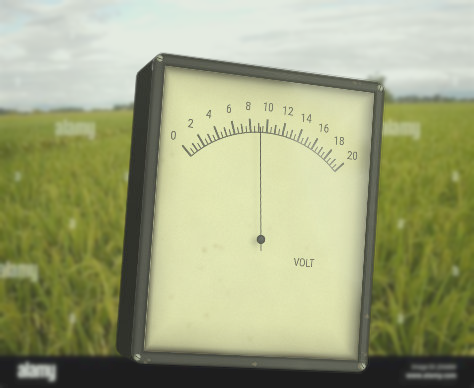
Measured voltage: 9 V
